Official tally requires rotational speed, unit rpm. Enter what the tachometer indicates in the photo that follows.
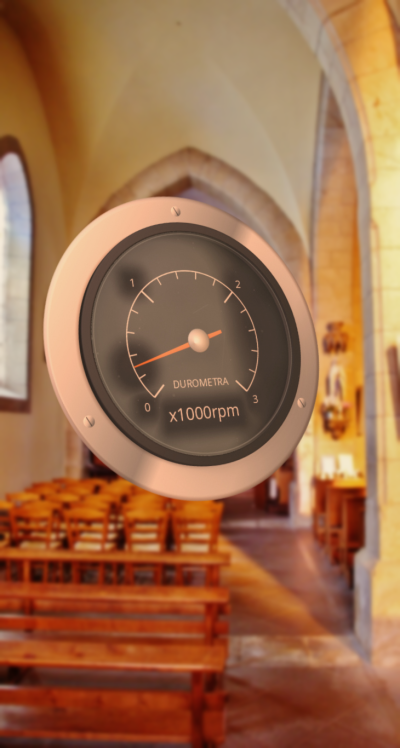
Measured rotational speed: 300 rpm
